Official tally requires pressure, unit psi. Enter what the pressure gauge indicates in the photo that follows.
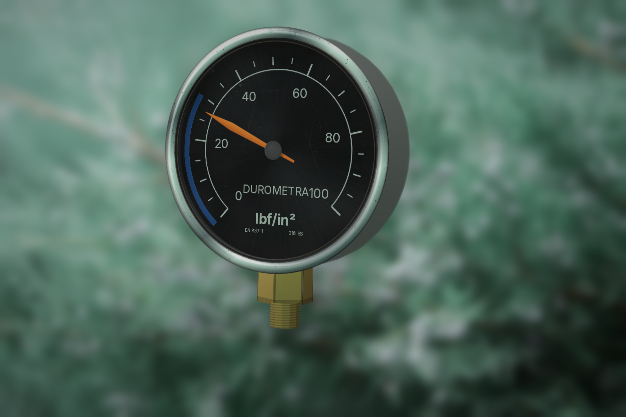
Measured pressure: 27.5 psi
